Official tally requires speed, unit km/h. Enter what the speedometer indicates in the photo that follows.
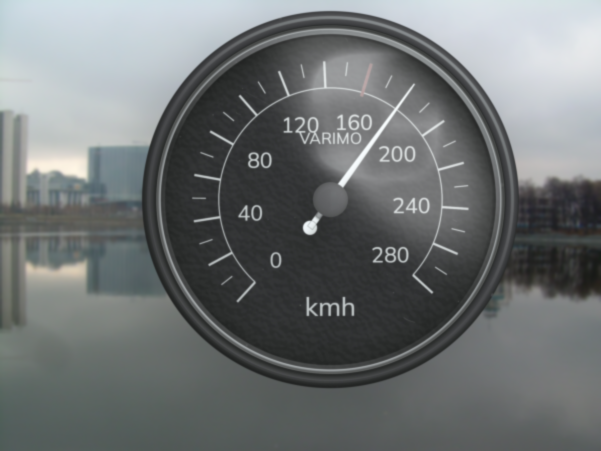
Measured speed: 180 km/h
